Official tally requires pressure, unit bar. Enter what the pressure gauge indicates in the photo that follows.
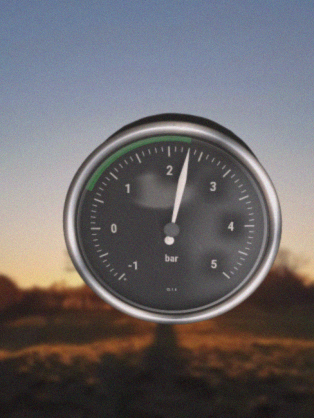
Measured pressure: 2.3 bar
